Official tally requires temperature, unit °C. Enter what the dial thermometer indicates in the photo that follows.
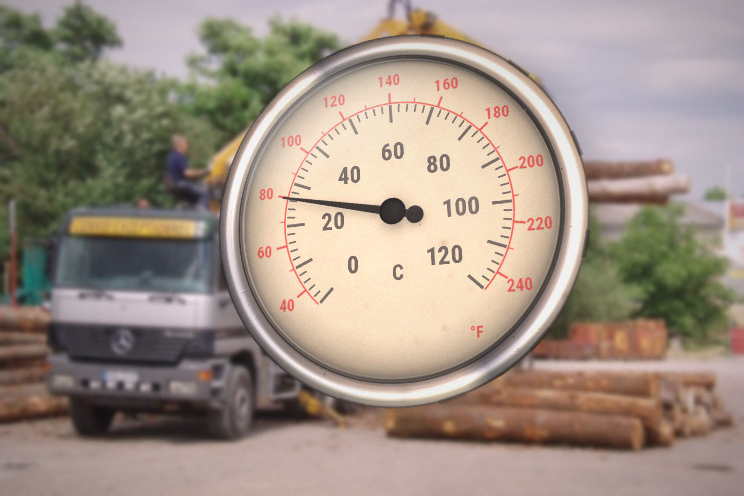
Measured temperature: 26 °C
